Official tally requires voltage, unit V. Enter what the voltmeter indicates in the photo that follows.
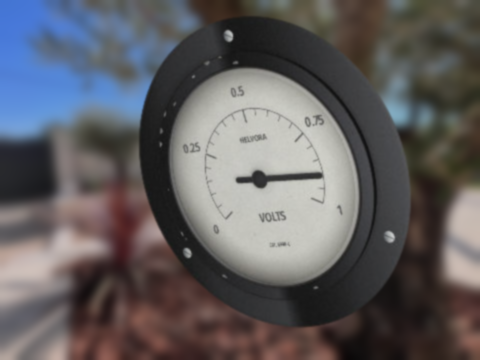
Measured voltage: 0.9 V
